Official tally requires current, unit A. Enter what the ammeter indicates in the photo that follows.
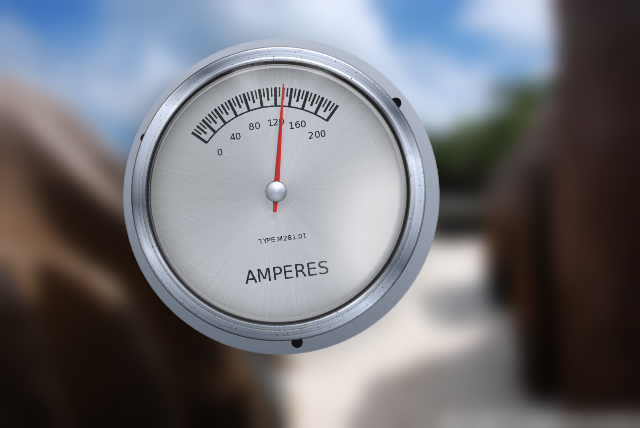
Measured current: 130 A
